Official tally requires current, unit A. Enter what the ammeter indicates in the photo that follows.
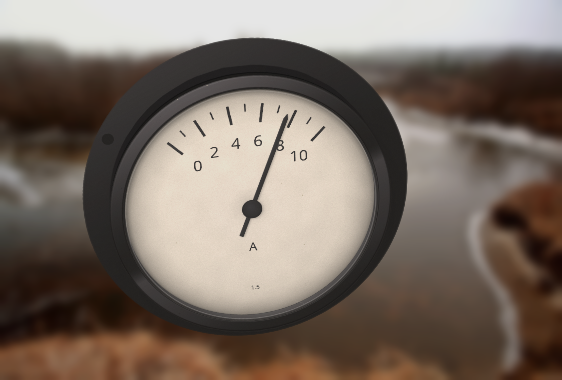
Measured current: 7.5 A
